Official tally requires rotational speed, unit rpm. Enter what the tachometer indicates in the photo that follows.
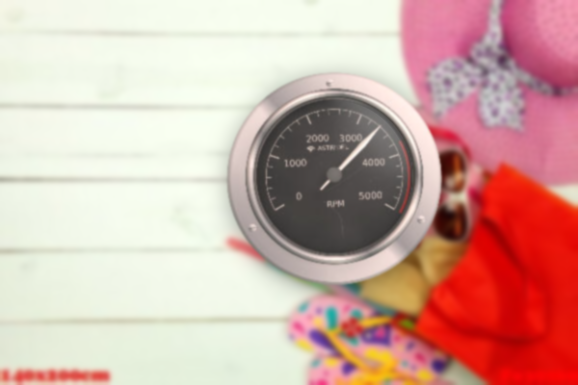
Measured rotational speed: 3400 rpm
